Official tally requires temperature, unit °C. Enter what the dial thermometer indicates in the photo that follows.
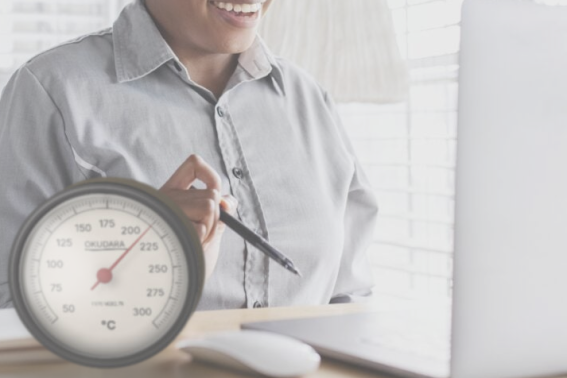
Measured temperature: 212.5 °C
